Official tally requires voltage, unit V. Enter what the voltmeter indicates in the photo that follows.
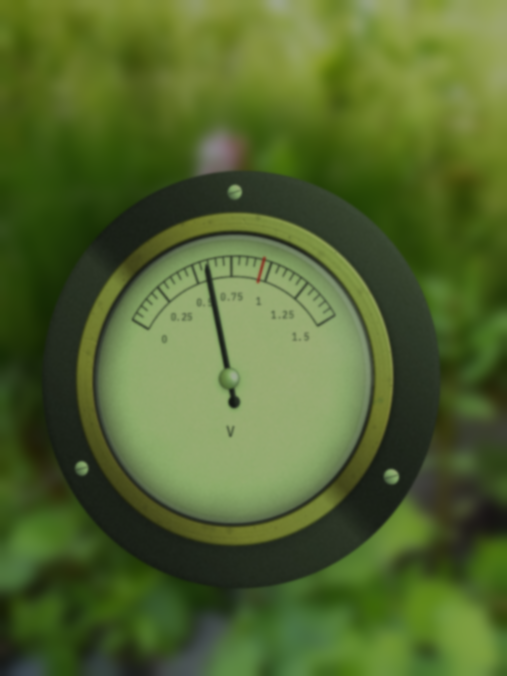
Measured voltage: 0.6 V
